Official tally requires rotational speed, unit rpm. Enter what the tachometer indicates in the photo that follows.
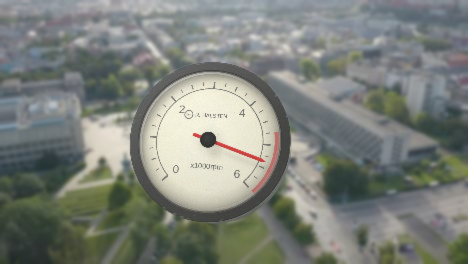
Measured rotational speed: 5375 rpm
